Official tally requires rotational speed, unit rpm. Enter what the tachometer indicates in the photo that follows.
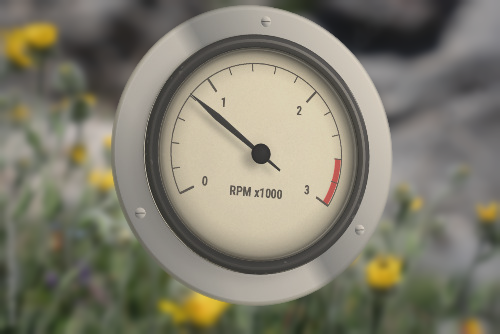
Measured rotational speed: 800 rpm
